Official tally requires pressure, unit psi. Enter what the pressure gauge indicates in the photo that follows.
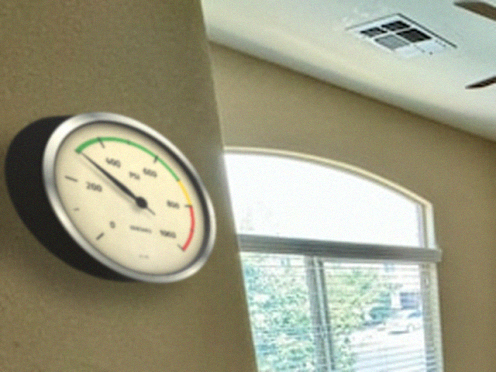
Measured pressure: 300 psi
